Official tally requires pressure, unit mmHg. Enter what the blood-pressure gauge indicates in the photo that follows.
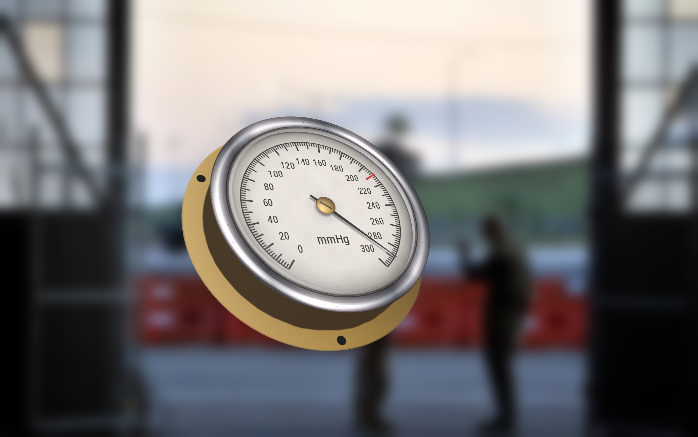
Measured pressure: 290 mmHg
